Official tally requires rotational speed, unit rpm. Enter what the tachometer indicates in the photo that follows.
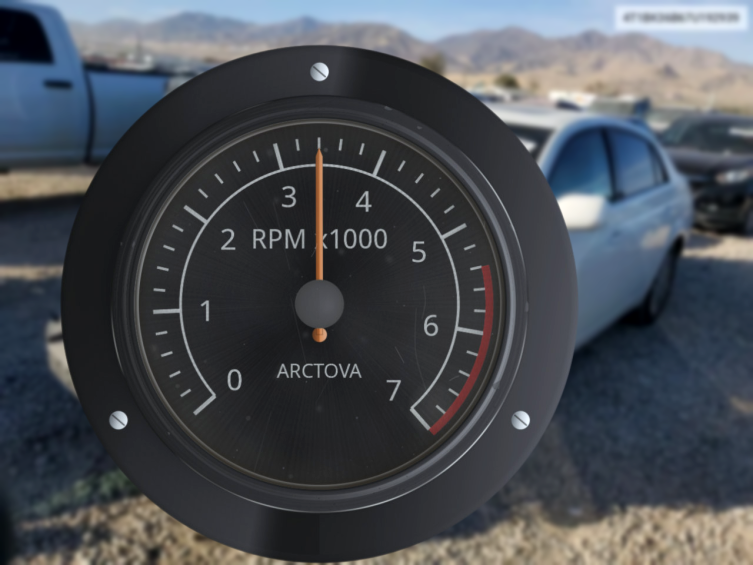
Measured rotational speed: 3400 rpm
